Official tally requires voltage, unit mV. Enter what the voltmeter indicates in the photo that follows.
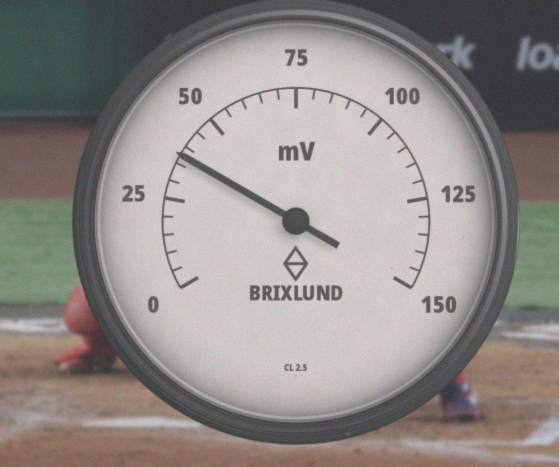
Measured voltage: 37.5 mV
